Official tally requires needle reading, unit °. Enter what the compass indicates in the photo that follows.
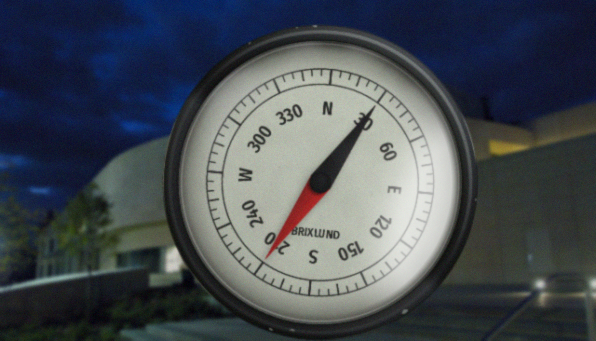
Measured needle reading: 210 °
